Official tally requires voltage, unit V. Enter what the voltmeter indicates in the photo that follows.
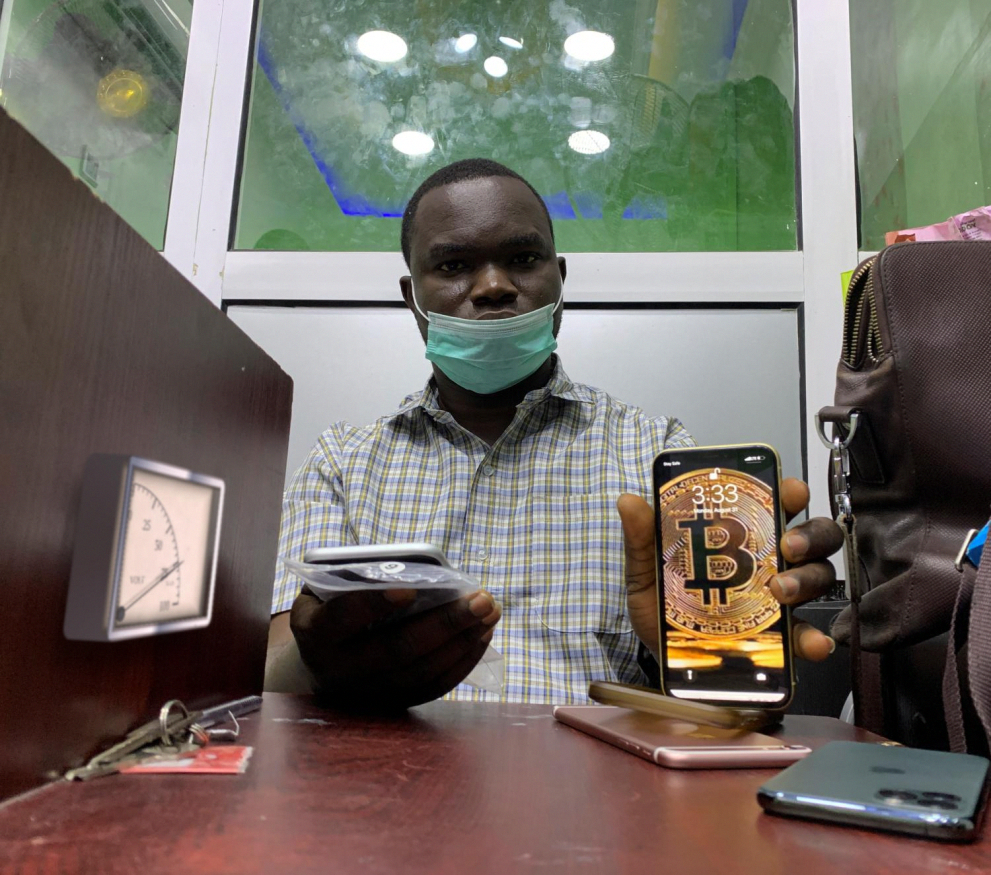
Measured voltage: 75 V
